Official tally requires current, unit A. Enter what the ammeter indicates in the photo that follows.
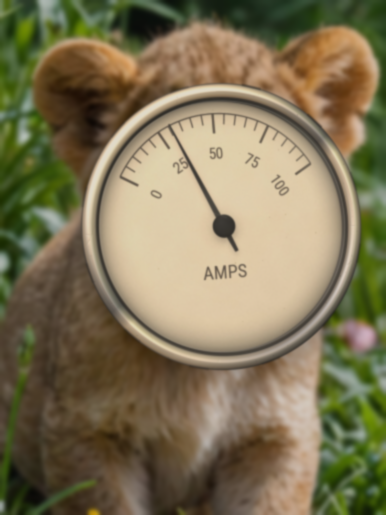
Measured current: 30 A
